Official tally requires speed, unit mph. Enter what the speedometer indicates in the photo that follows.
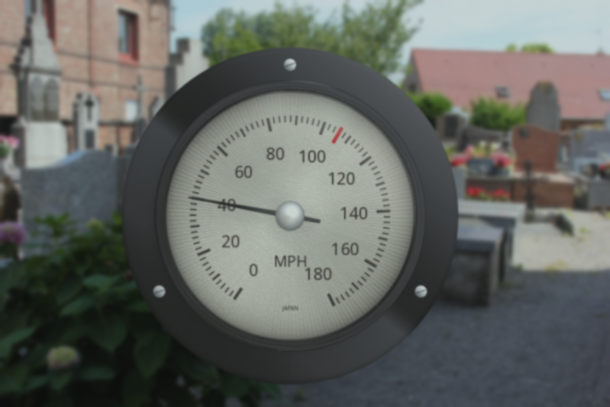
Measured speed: 40 mph
